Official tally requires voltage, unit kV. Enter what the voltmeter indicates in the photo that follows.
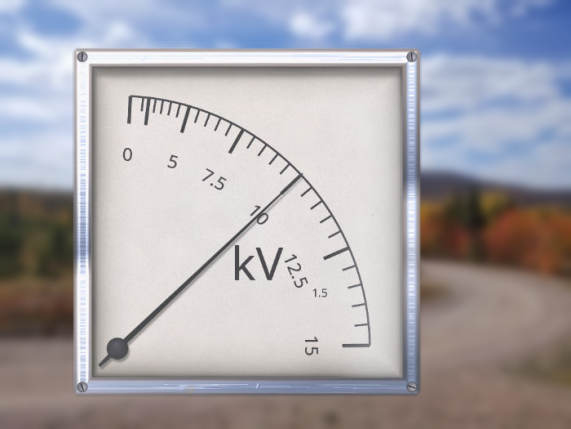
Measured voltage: 10 kV
